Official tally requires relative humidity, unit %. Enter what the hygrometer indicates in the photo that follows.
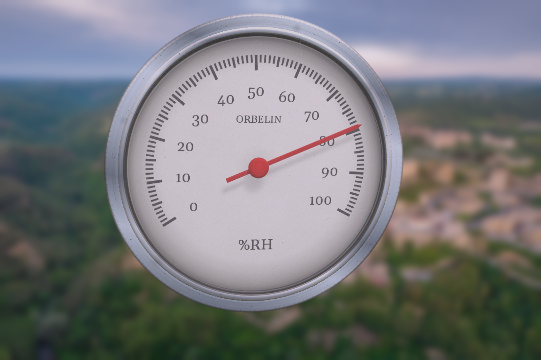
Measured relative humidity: 79 %
